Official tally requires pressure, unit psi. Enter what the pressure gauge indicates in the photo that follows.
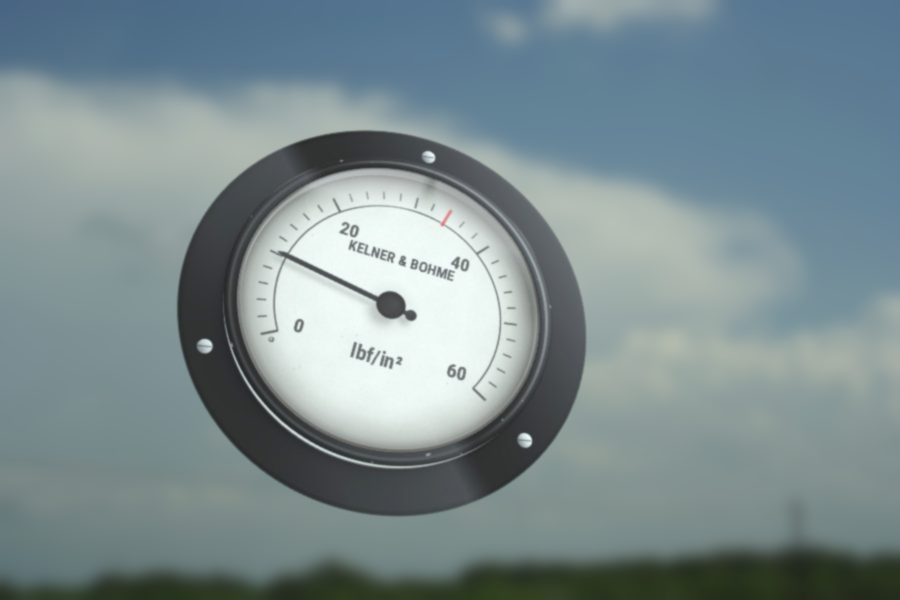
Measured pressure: 10 psi
